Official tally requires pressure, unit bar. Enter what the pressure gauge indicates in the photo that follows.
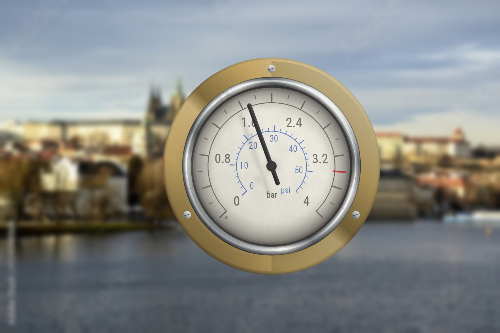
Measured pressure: 1.7 bar
